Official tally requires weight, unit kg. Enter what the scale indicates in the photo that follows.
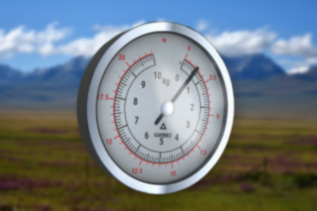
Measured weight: 0.5 kg
